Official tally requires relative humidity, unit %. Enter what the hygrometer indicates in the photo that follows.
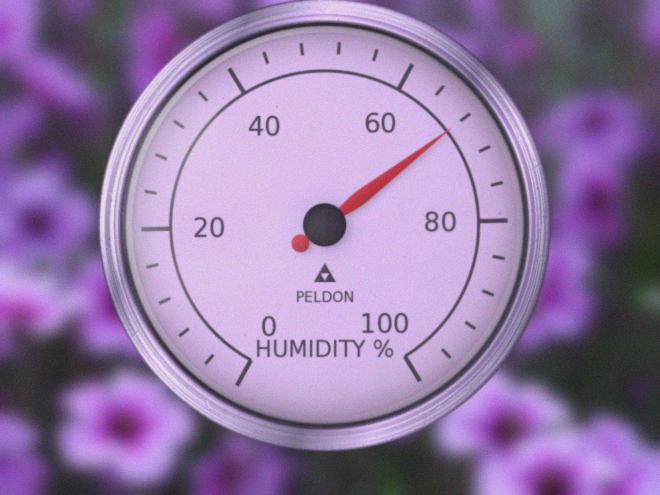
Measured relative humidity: 68 %
